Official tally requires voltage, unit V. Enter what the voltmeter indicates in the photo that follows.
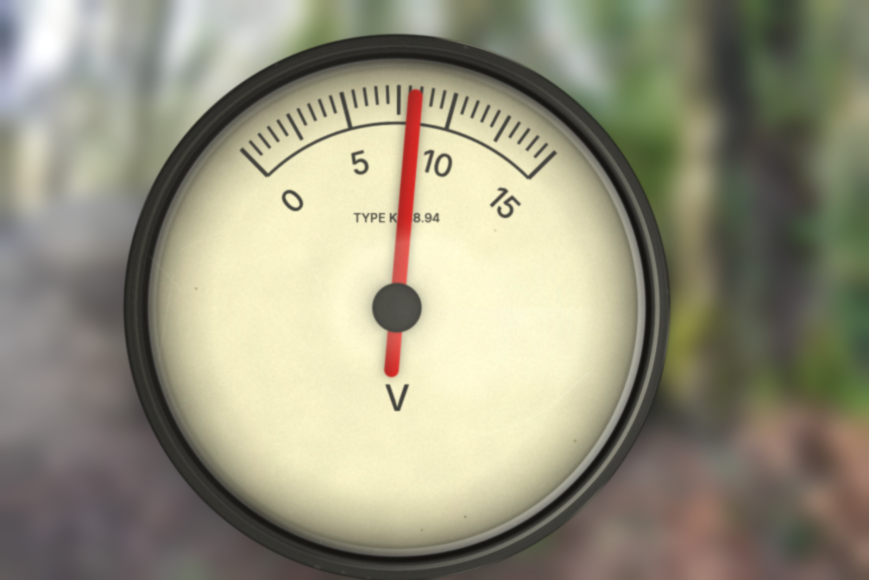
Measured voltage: 8.25 V
